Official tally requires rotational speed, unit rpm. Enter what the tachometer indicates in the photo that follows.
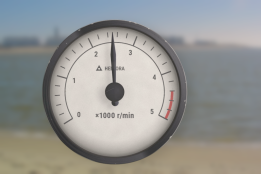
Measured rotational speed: 2500 rpm
